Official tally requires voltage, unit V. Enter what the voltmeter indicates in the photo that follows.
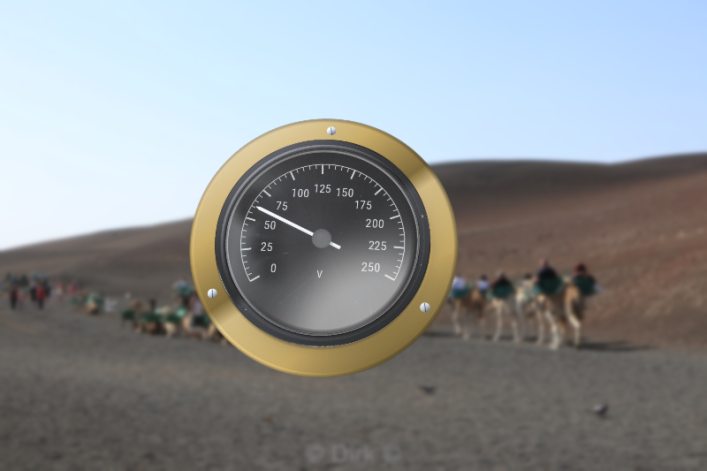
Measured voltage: 60 V
